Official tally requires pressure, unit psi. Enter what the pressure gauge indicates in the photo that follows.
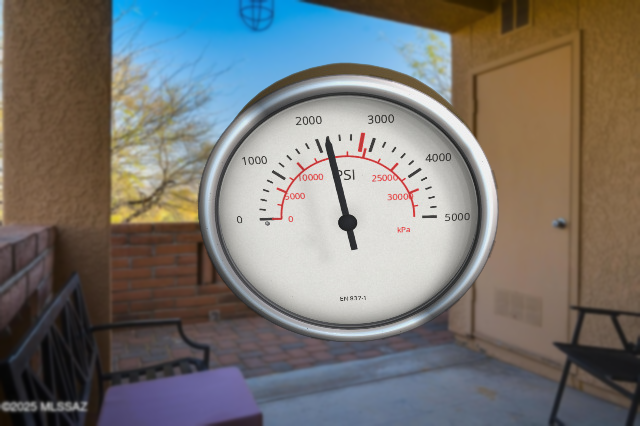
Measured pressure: 2200 psi
